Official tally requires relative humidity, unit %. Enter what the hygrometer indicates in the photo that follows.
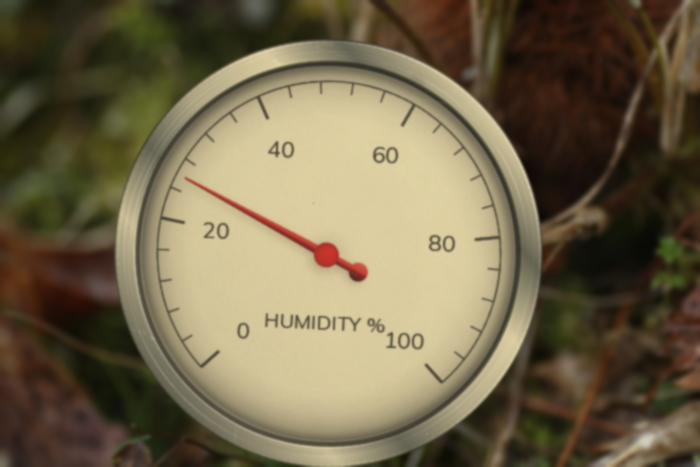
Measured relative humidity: 26 %
